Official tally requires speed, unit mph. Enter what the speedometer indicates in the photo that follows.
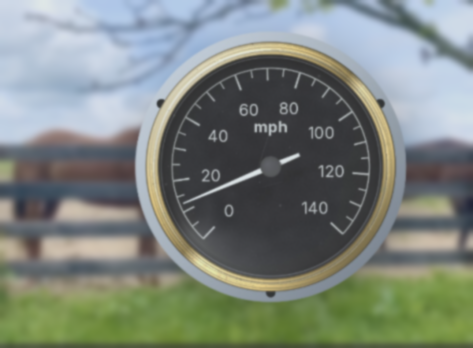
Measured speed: 12.5 mph
